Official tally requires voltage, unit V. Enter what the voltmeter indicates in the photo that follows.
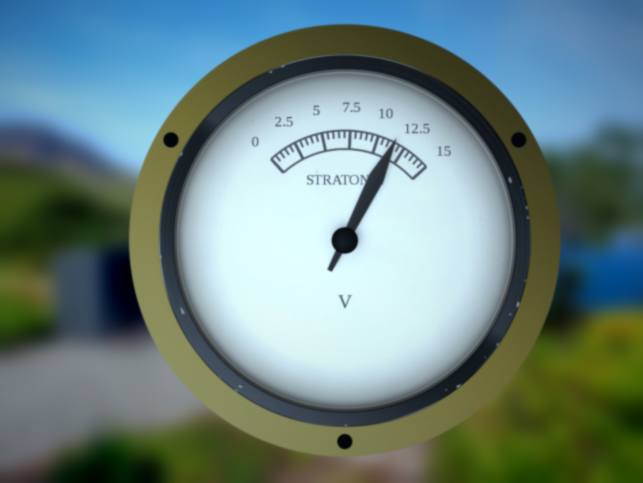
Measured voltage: 11.5 V
